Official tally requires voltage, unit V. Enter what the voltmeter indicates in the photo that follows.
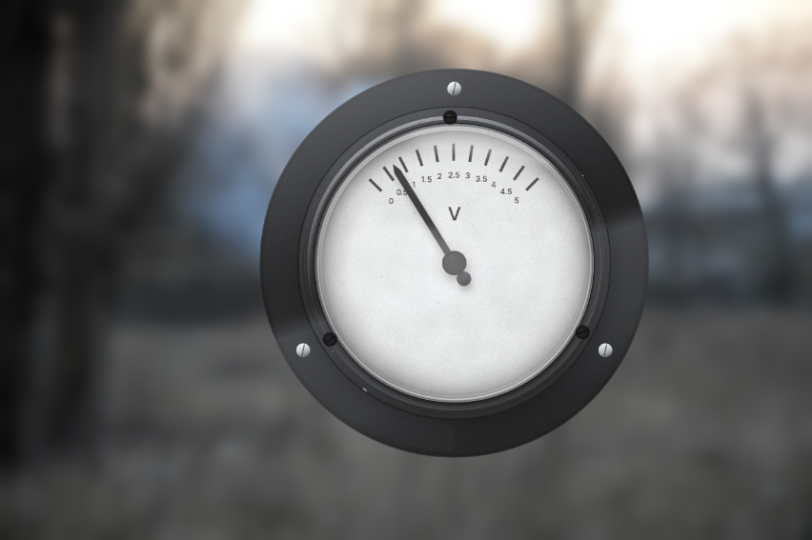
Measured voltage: 0.75 V
